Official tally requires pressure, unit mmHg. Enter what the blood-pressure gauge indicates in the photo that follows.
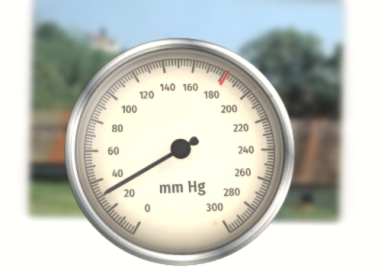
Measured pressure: 30 mmHg
